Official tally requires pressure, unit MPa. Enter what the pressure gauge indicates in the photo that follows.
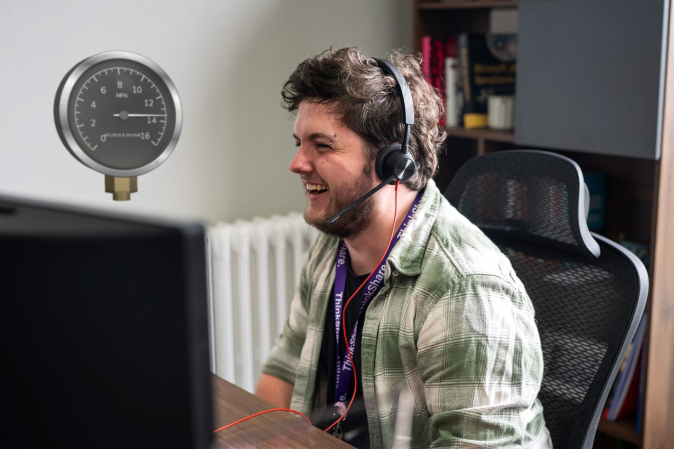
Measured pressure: 13.5 MPa
